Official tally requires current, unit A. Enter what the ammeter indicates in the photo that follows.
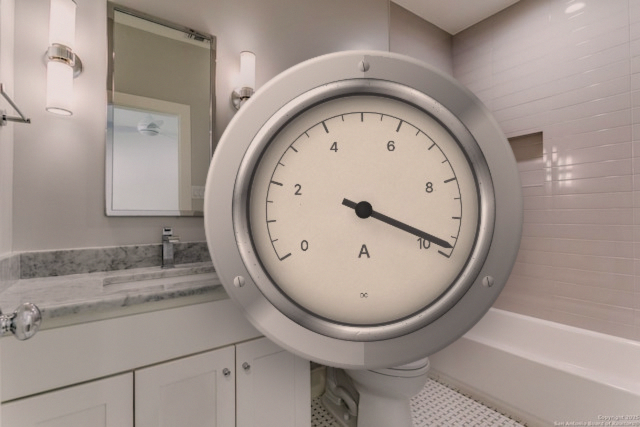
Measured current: 9.75 A
